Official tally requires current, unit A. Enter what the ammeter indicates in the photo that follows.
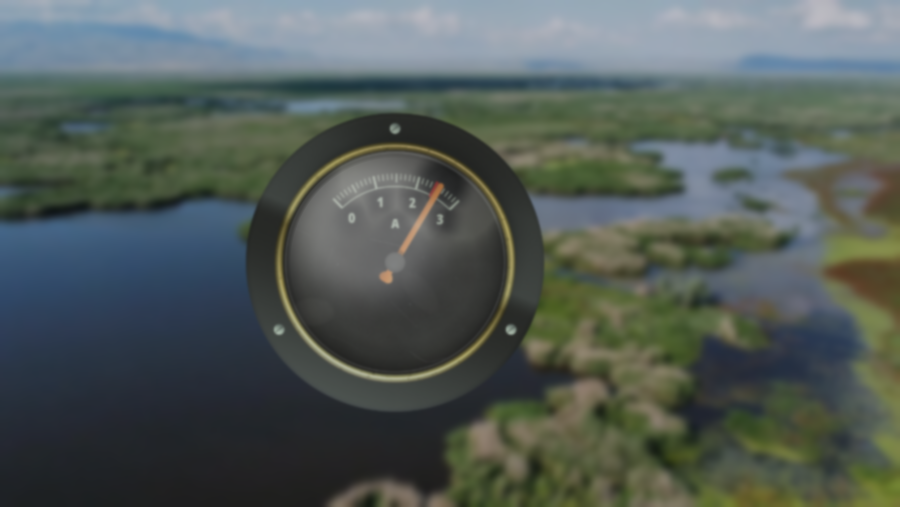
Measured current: 2.5 A
